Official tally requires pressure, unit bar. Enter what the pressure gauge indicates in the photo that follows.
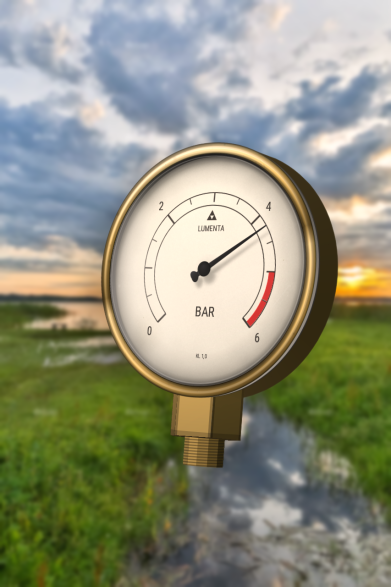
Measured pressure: 4.25 bar
